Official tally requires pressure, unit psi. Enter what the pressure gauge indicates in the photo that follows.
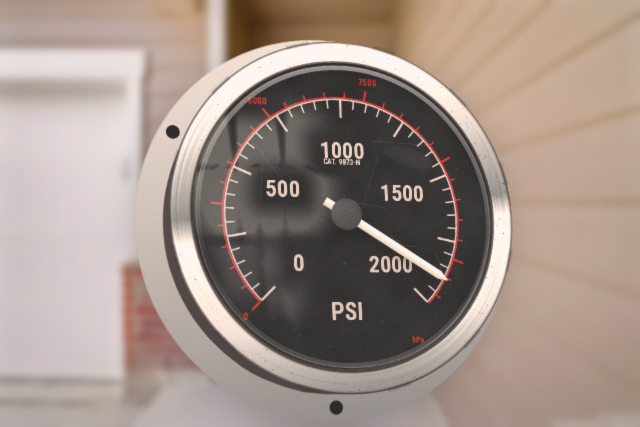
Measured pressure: 1900 psi
